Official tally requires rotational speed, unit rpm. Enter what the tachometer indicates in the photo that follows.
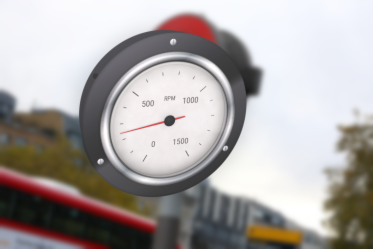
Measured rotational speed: 250 rpm
